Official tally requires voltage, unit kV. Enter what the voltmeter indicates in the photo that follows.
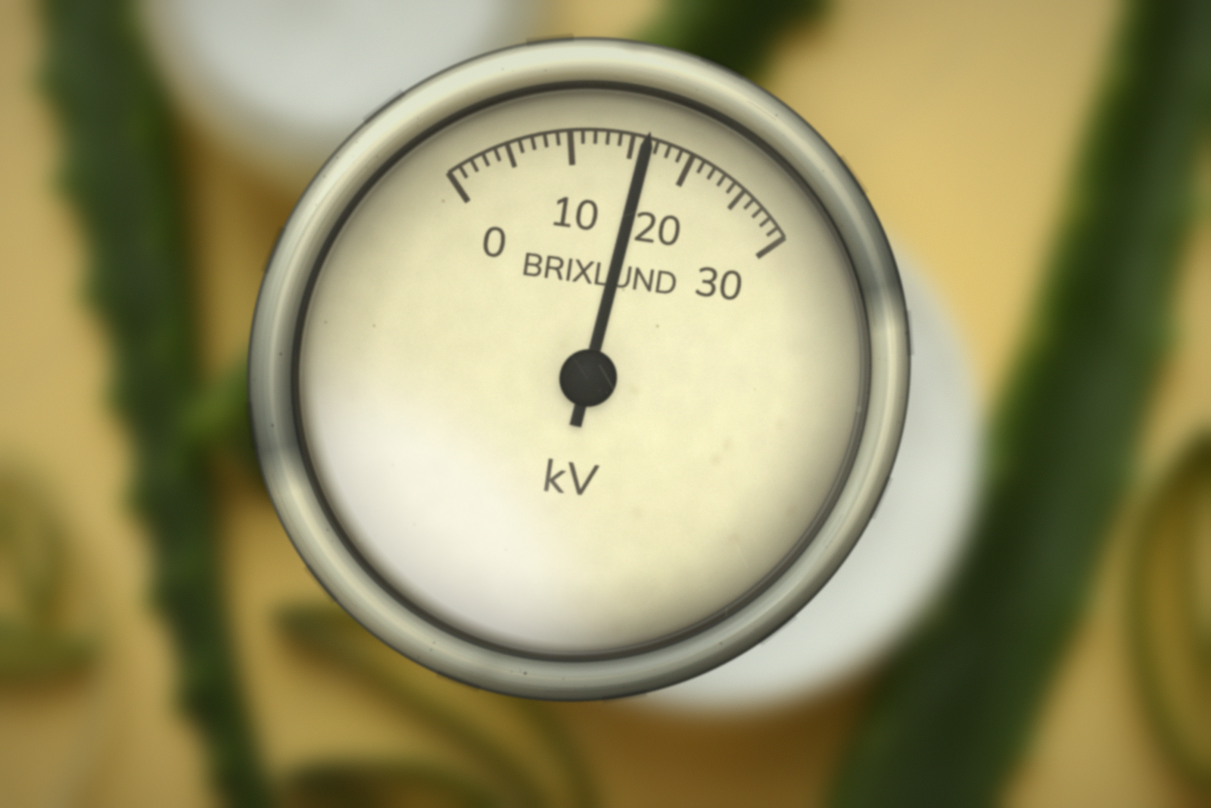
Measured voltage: 16 kV
